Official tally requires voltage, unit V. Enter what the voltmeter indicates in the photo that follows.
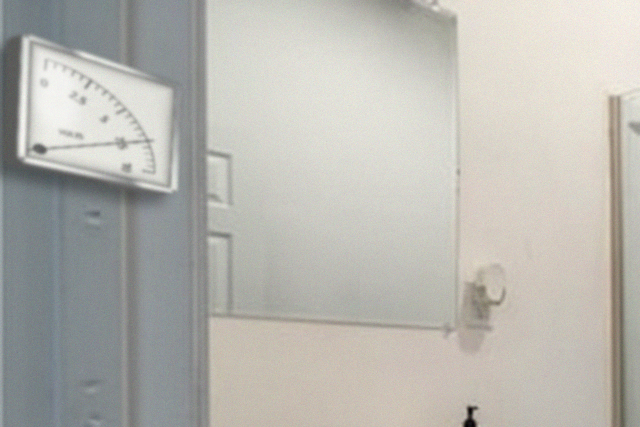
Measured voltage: 7.5 V
